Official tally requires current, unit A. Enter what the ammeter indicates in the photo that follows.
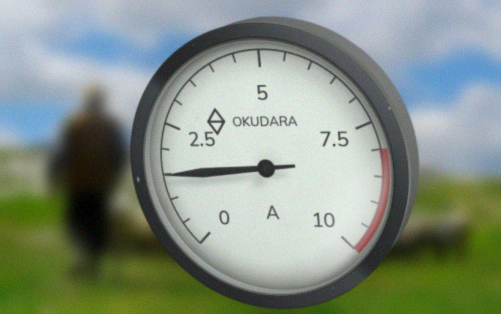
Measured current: 1.5 A
